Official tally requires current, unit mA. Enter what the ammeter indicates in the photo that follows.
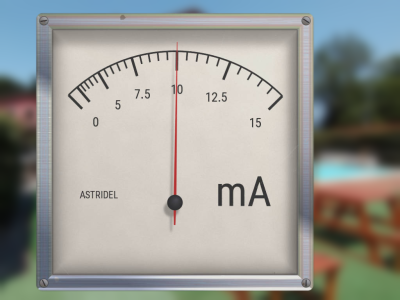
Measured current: 10 mA
